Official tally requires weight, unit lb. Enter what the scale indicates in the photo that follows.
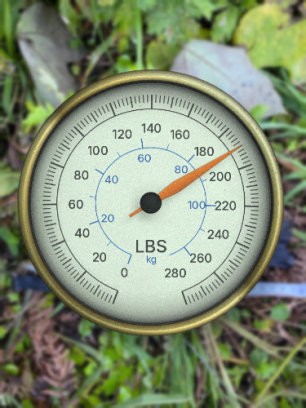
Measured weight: 190 lb
